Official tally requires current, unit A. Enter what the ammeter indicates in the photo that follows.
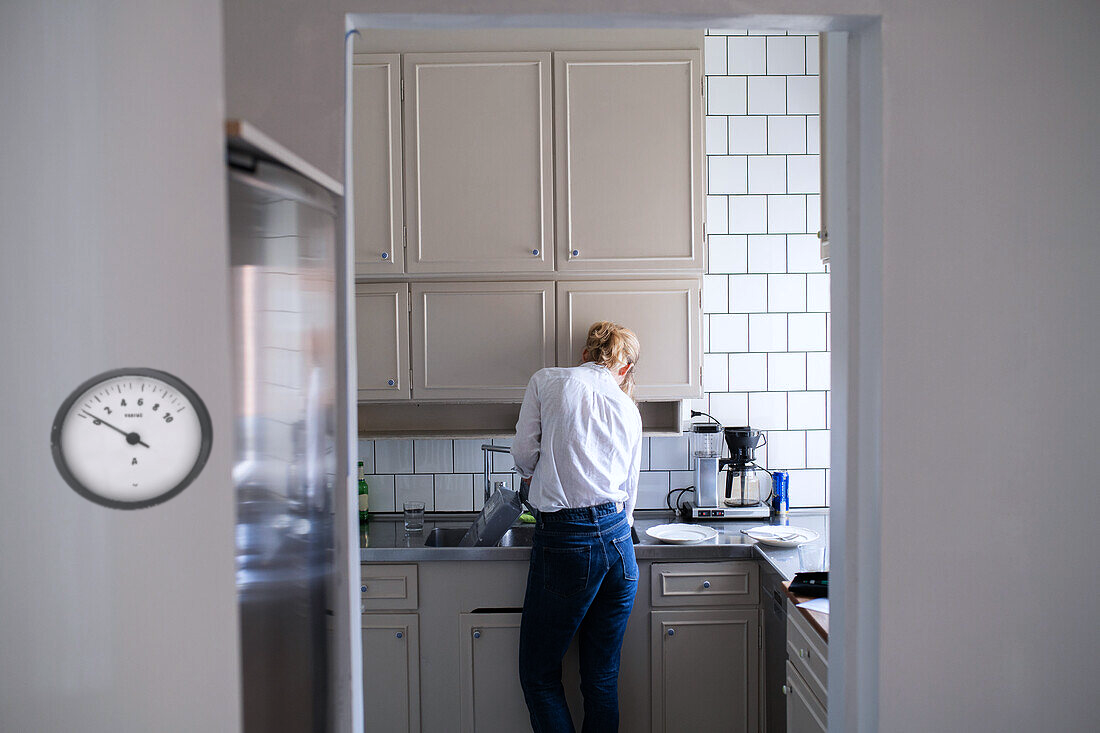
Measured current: 0.5 A
